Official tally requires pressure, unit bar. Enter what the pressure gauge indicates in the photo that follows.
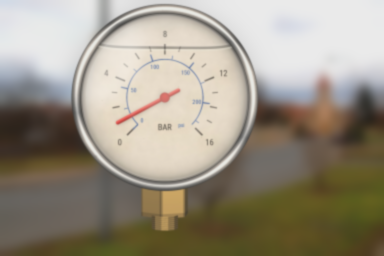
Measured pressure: 1 bar
